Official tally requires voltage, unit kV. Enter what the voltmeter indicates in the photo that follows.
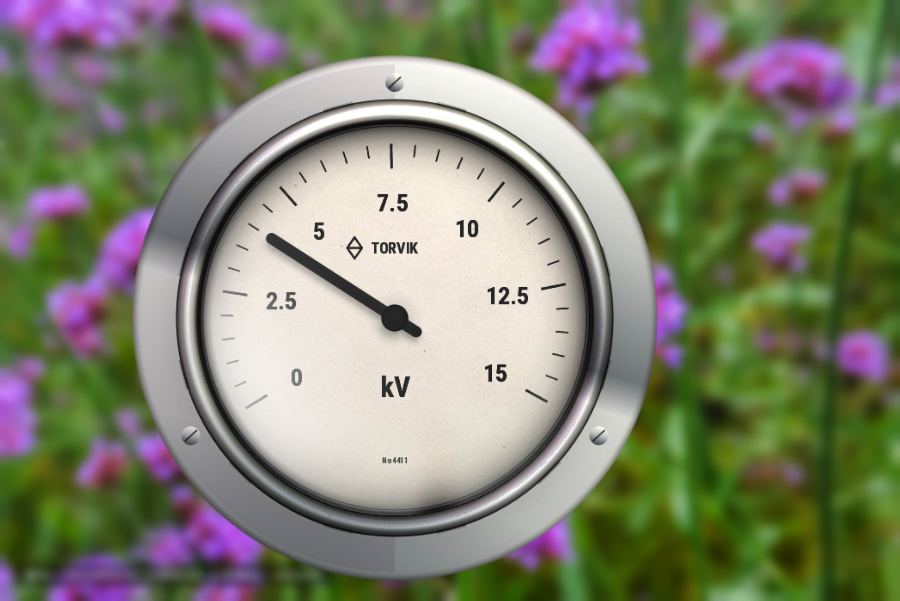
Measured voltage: 4 kV
